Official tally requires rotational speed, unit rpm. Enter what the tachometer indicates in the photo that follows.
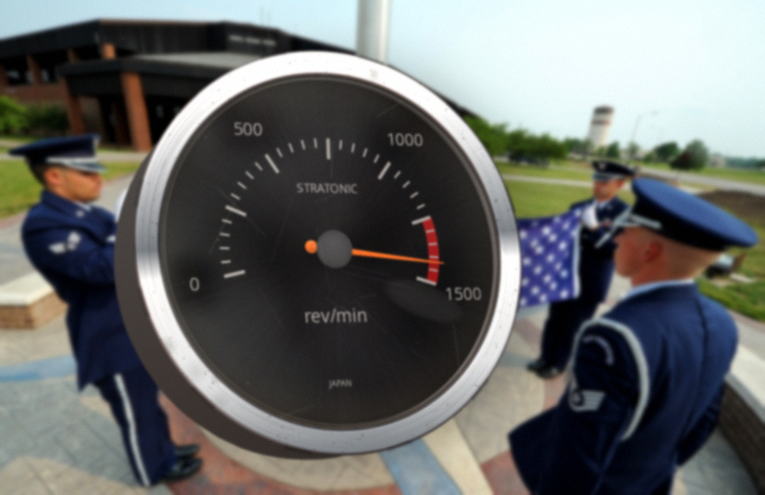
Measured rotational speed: 1425 rpm
